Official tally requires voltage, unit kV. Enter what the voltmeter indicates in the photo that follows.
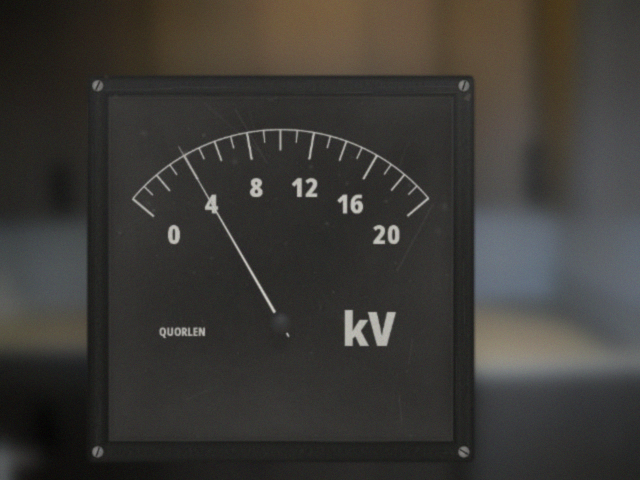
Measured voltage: 4 kV
